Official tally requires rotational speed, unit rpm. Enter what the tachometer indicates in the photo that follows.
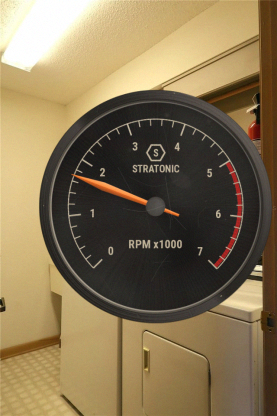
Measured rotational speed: 1700 rpm
